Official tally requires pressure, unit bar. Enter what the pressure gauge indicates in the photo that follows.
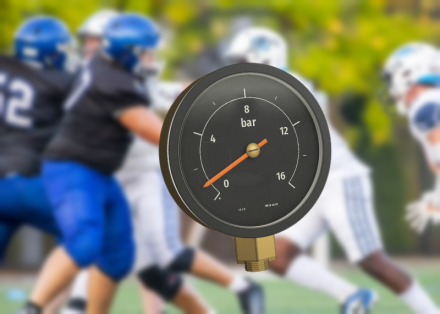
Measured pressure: 1 bar
